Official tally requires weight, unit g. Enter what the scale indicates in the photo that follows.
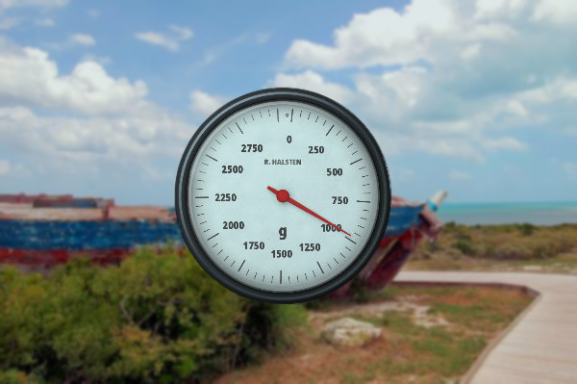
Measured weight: 975 g
